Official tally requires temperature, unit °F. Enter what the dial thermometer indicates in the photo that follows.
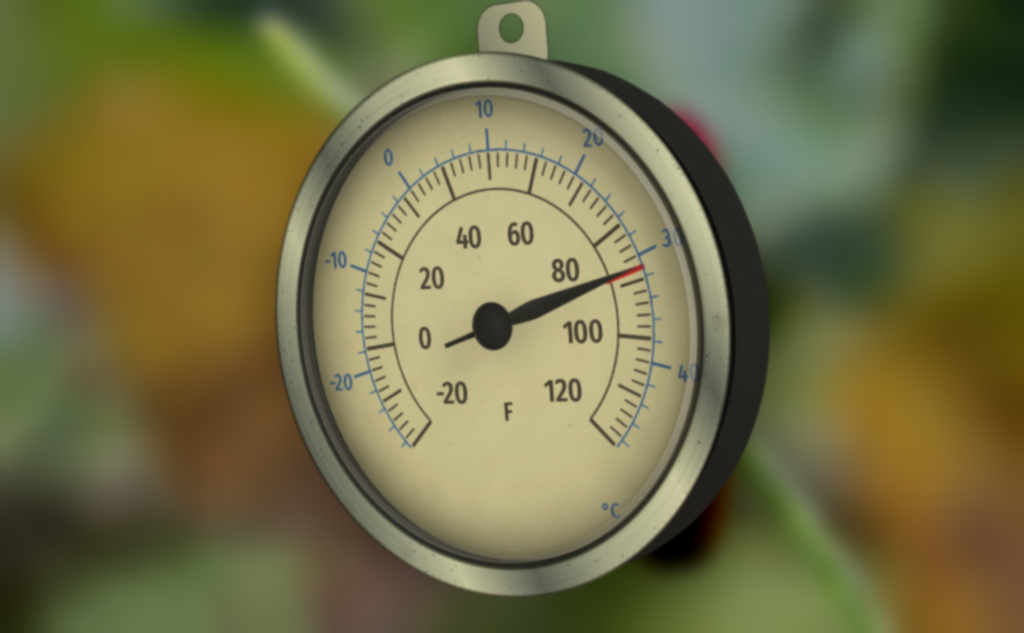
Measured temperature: 88 °F
